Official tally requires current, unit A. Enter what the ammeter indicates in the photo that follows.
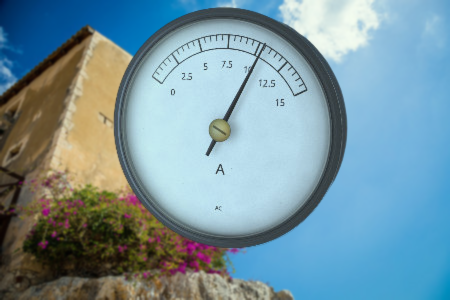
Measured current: 10.5 A
